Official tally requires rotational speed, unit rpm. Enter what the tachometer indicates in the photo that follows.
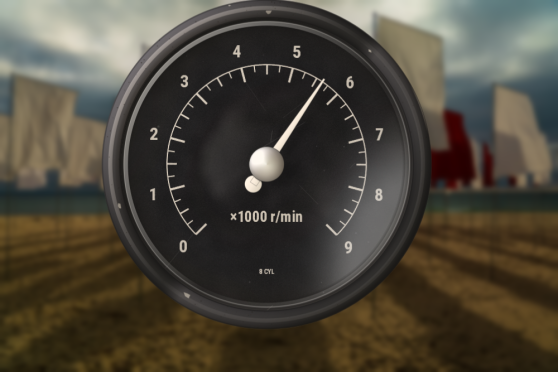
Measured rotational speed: 5625 rpm
